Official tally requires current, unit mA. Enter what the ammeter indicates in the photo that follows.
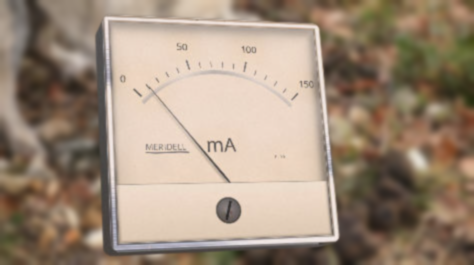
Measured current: 10 mA
